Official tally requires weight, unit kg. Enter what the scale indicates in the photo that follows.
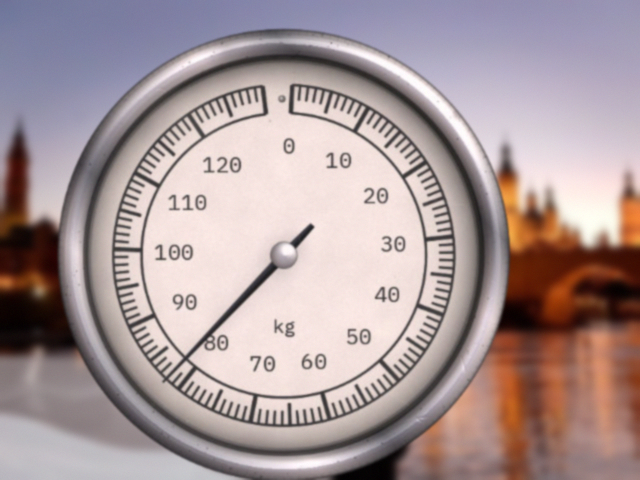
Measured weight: 82 kg
